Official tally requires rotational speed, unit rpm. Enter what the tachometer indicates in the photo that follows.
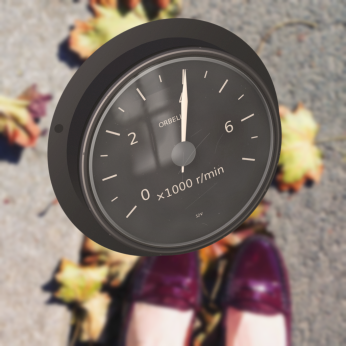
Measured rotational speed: 4000 rpm
